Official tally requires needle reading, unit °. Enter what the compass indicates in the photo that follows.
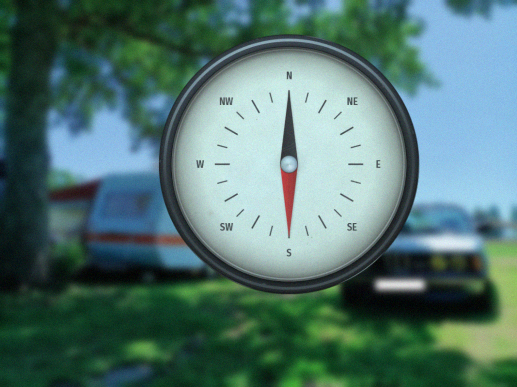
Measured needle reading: 180 °
